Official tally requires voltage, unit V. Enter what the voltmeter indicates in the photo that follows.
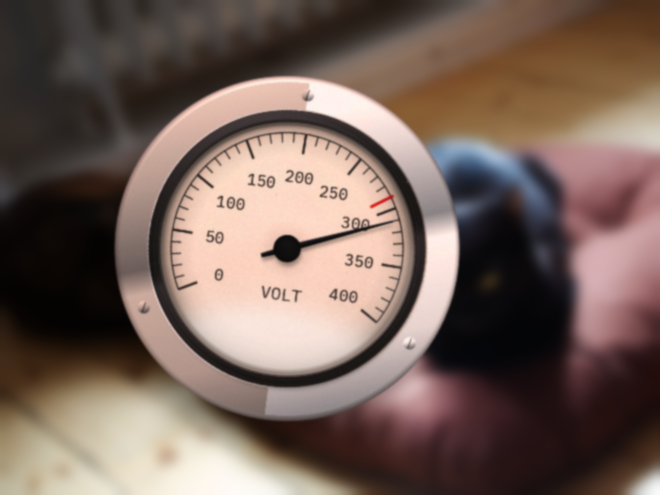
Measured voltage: 310 V
